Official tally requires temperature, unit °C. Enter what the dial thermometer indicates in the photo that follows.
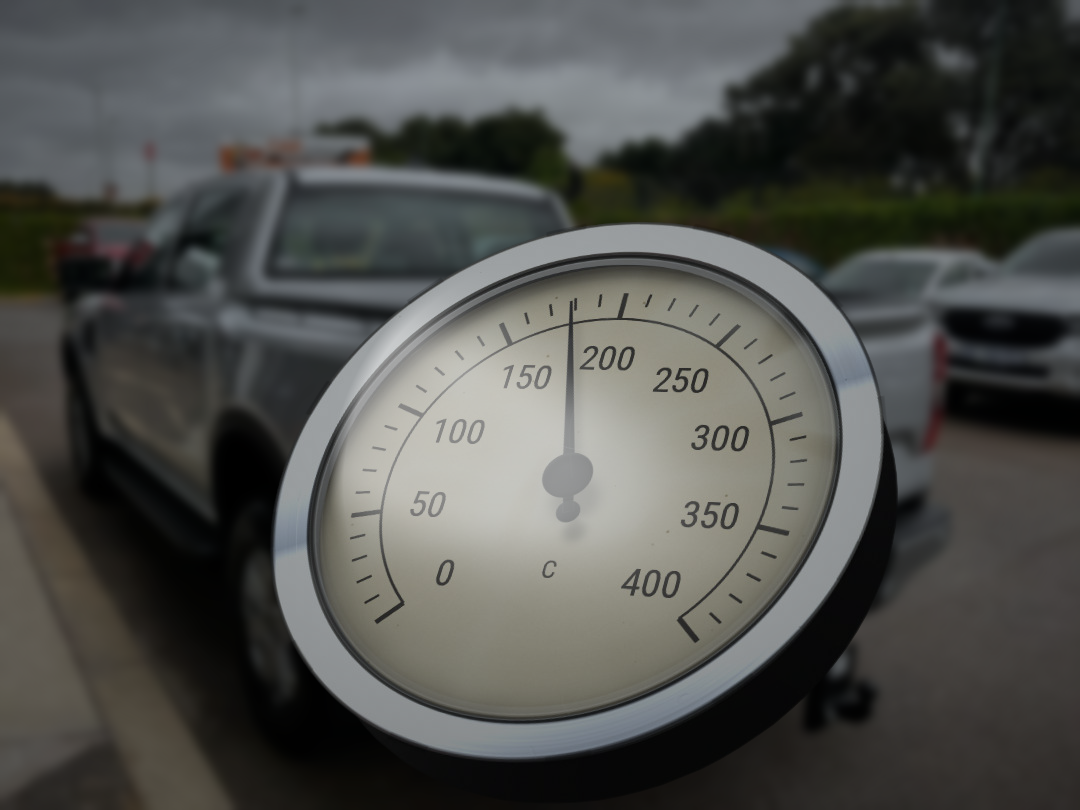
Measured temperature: 180 °C
